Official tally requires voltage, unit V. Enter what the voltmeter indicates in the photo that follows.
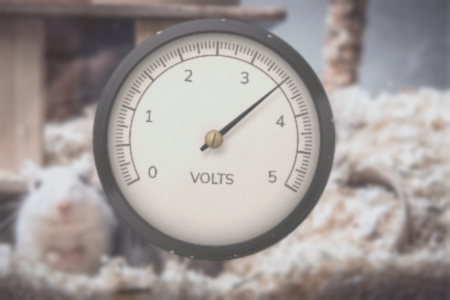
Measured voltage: 3.5 V
